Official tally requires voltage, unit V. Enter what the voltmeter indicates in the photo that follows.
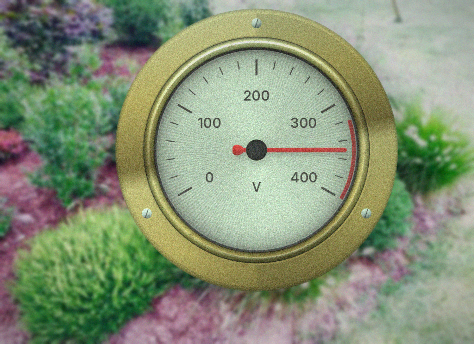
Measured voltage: 350 V
